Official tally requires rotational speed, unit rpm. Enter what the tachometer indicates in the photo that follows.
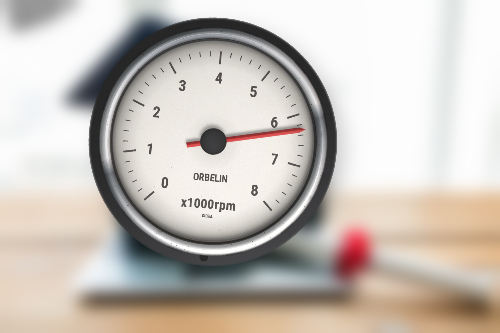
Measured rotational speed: 6300 rpm
